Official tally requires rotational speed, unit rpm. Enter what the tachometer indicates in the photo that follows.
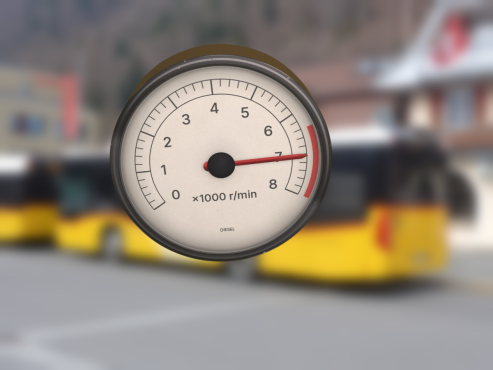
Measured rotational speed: 7000 rpm
